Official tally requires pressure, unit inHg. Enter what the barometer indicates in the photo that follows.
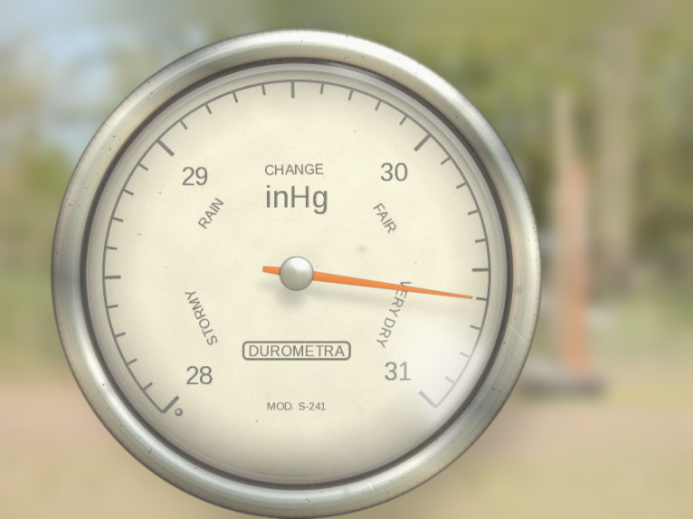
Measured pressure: 30.6 inHg
